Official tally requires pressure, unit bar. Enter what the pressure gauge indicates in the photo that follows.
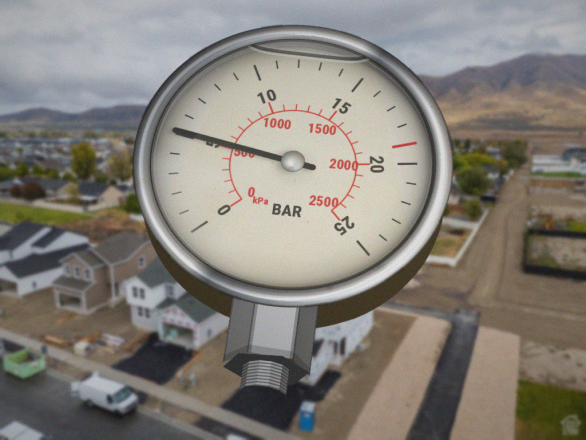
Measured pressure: 5 bar
